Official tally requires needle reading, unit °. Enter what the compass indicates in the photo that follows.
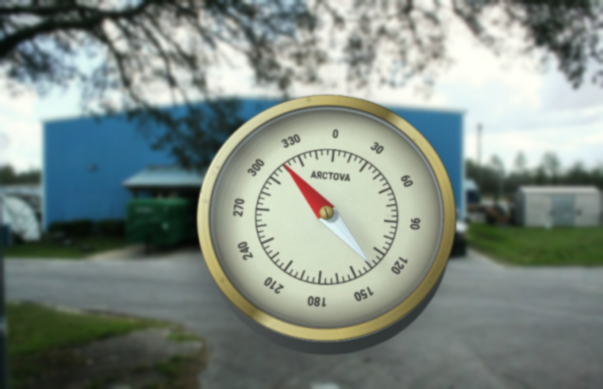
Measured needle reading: 315 °
